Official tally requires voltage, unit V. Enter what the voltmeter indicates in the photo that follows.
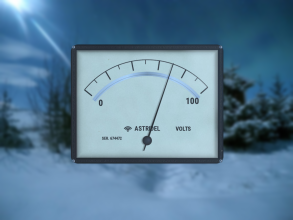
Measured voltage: 70 V
